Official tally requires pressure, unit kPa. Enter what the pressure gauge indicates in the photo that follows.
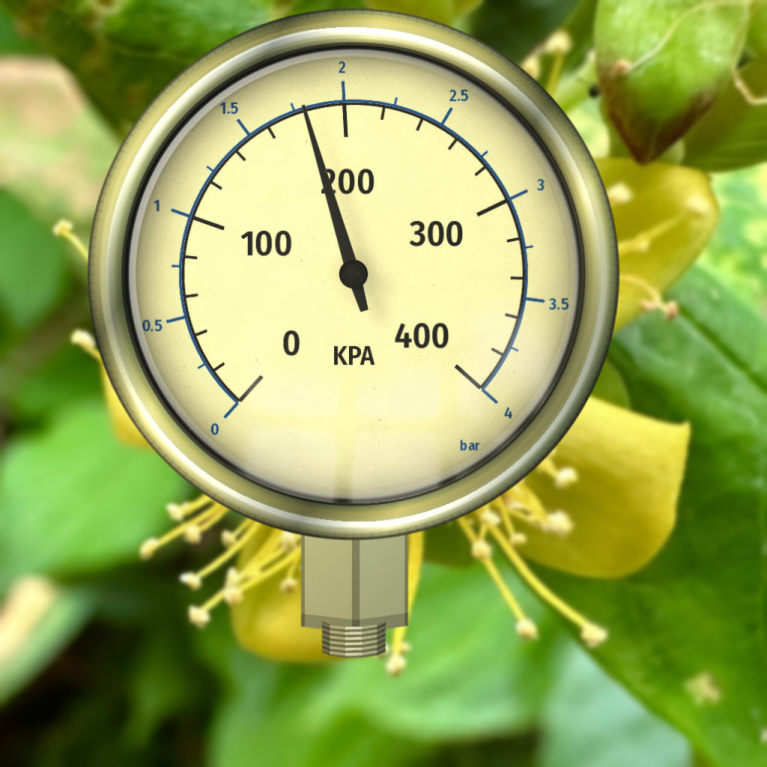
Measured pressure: 180 kPa
